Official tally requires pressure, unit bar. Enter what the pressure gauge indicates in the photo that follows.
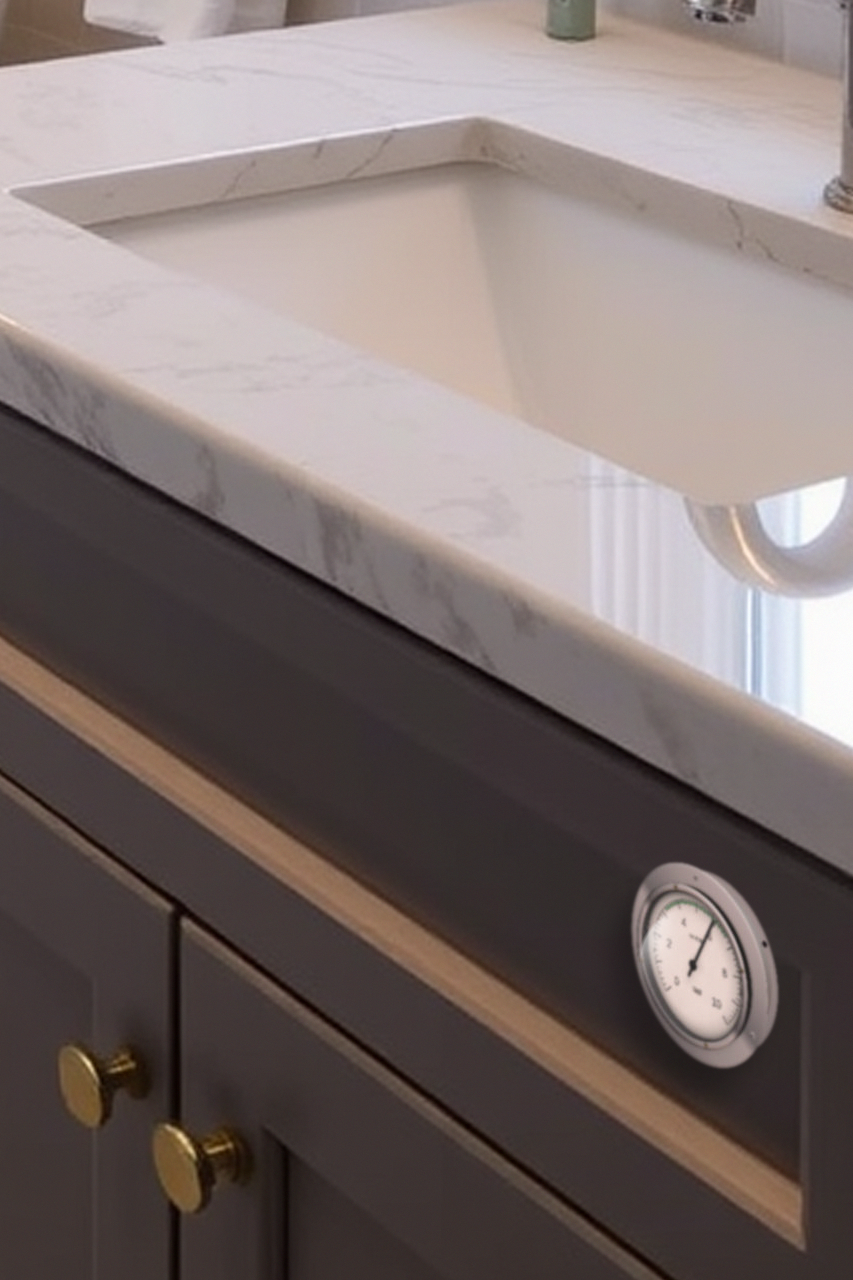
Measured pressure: 6 bar
